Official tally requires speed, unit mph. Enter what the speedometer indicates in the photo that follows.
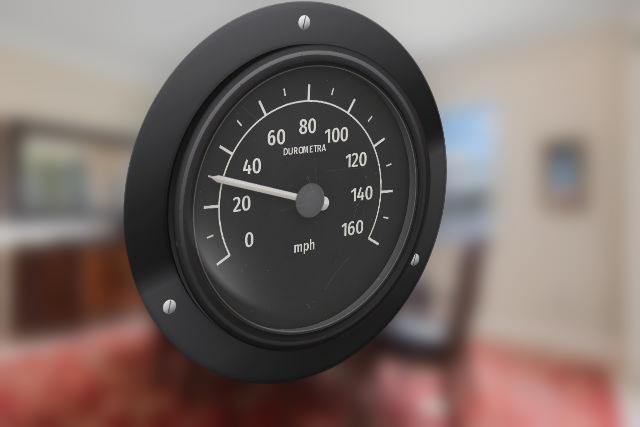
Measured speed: 30 mph
